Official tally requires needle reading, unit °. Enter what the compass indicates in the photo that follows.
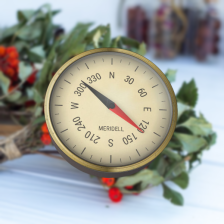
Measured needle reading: 130 °
